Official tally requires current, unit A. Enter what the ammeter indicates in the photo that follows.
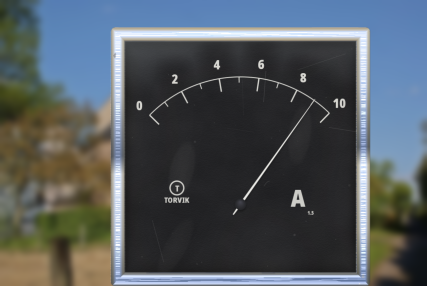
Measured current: 9 A
